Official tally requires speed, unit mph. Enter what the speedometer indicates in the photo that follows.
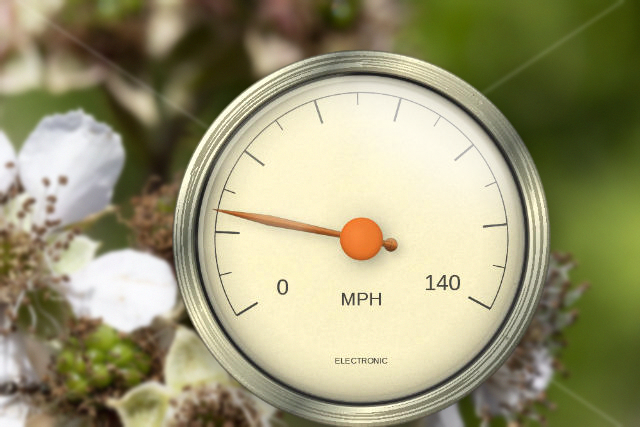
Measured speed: 25 mph
